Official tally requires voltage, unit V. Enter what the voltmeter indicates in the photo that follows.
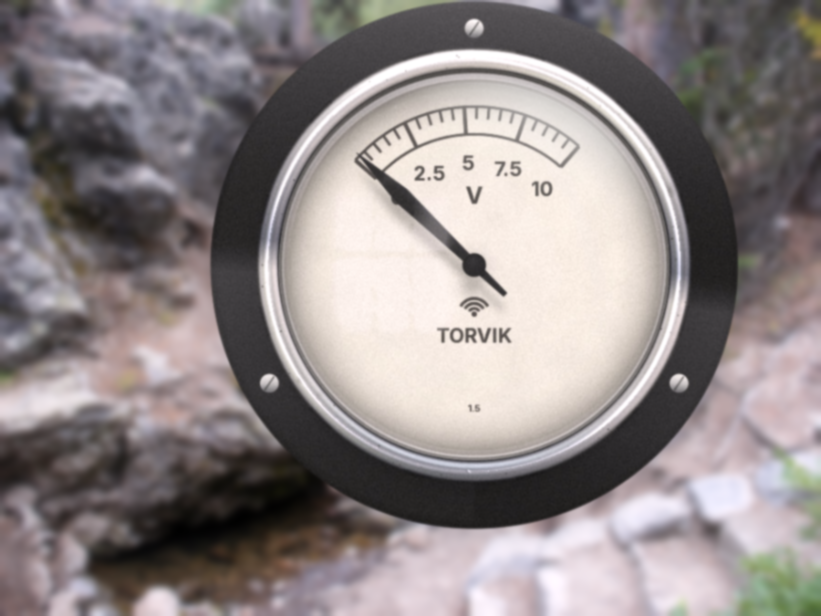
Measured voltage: 0.25 V
